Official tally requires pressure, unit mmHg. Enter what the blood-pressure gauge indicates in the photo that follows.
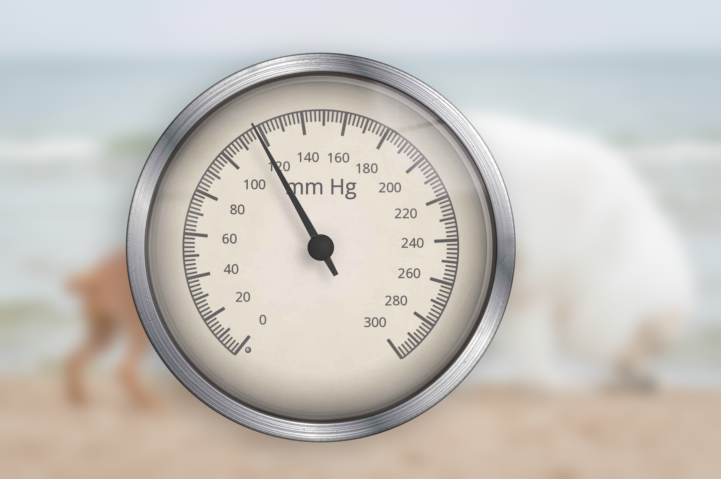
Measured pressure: 118 mmHg
